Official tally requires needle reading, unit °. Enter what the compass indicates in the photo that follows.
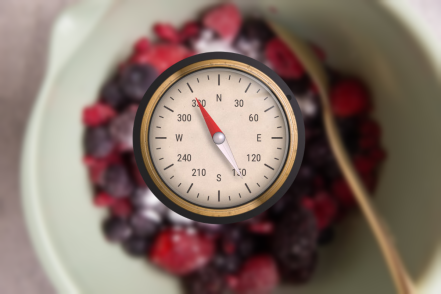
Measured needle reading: 330 °
